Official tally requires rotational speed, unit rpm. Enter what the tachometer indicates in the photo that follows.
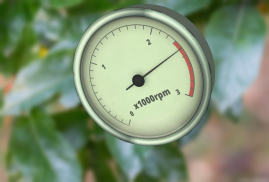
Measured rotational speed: 2400 rpm
